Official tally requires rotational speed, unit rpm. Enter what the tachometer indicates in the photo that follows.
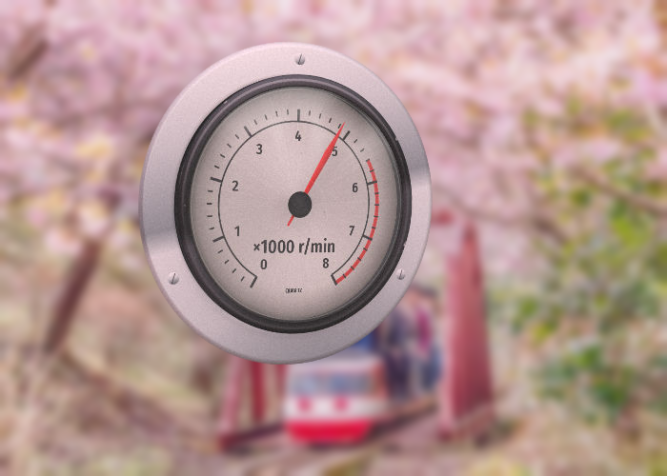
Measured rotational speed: 4800 rpm
